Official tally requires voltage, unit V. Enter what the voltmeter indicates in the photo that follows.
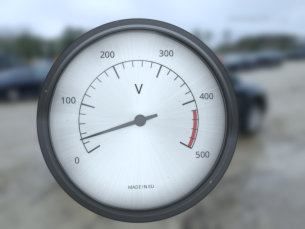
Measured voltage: 30 V
